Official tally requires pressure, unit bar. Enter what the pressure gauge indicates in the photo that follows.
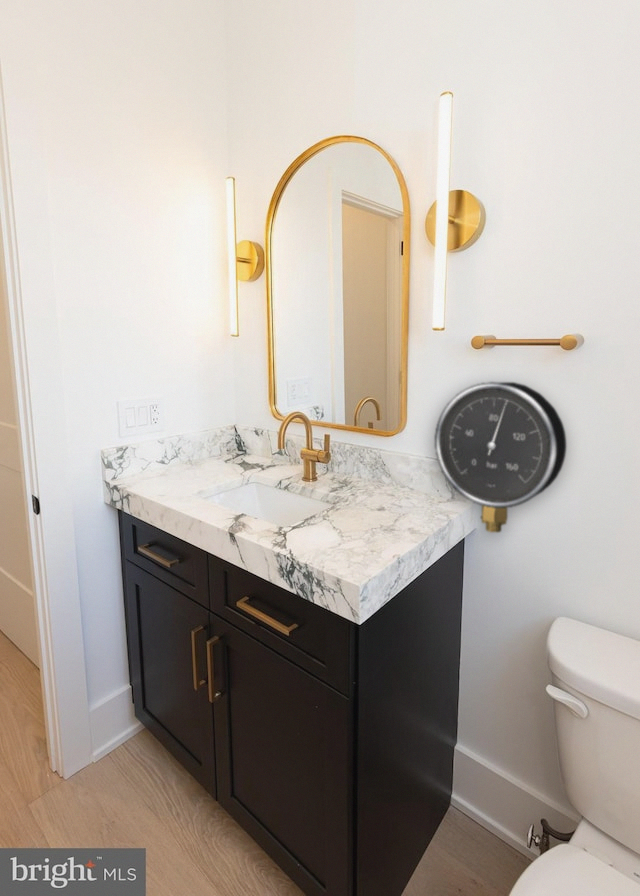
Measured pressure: 90 bar
